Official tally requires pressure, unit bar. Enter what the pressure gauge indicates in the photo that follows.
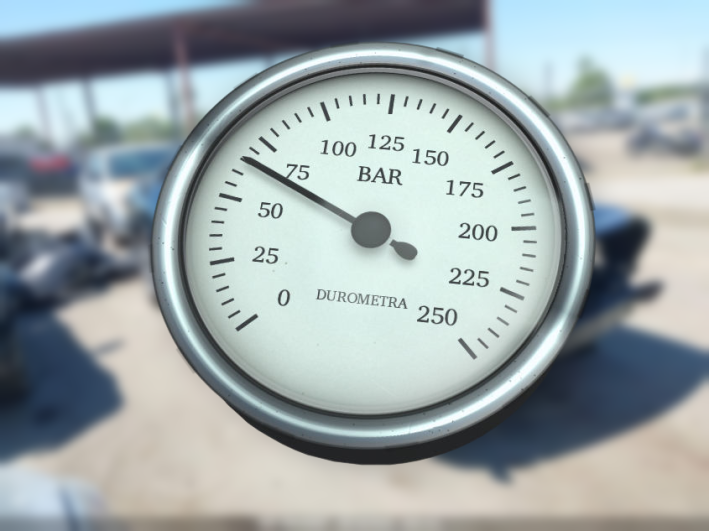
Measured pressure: 65 bar
